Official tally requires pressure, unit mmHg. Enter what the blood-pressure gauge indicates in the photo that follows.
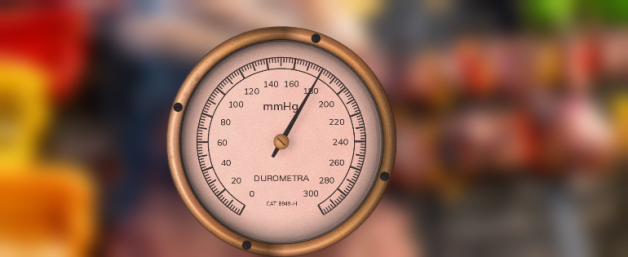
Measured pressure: 180 mmHg
